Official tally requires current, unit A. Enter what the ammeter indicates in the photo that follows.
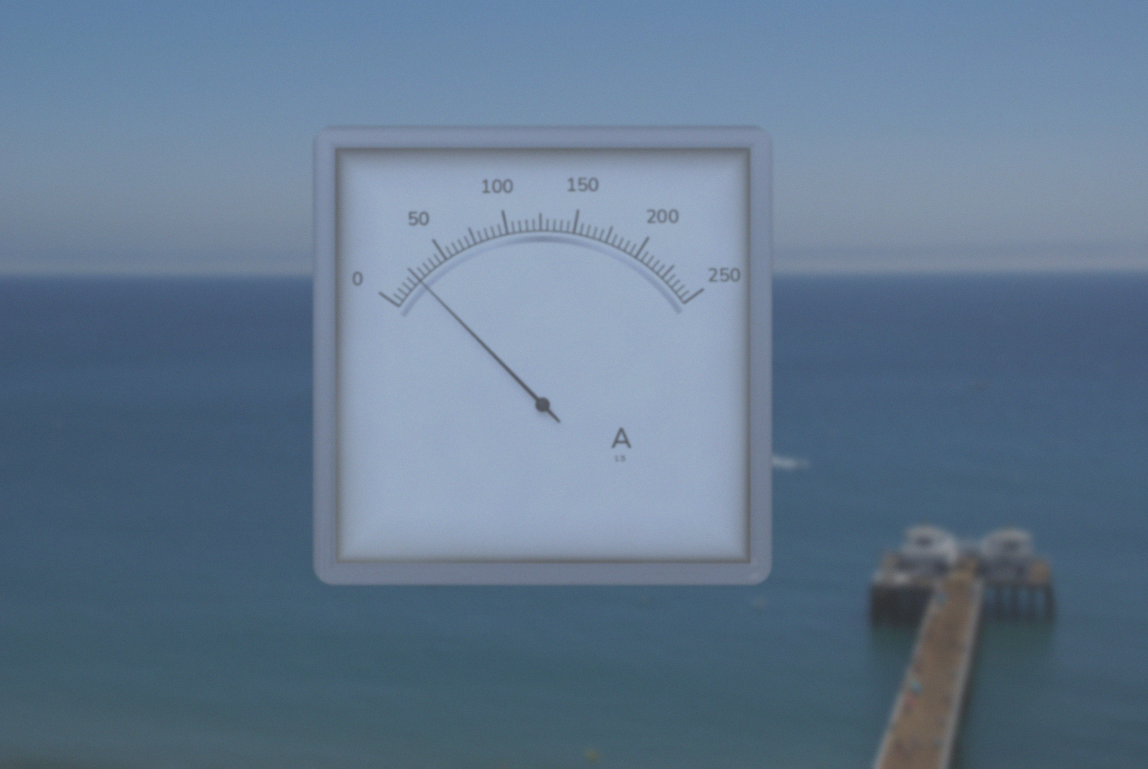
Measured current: 25 A
